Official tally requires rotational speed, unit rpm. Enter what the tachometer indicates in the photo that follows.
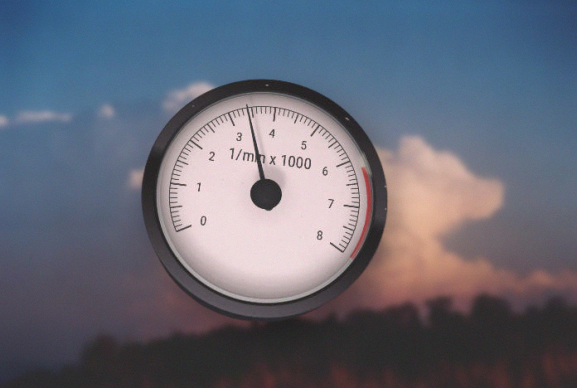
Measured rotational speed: 3400 rpm
